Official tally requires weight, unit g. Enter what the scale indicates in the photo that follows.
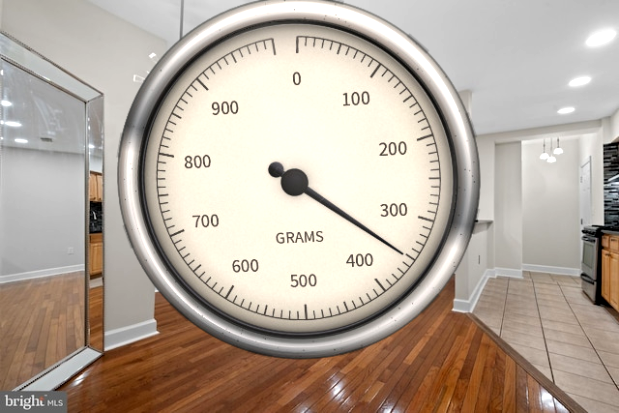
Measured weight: 350 g
